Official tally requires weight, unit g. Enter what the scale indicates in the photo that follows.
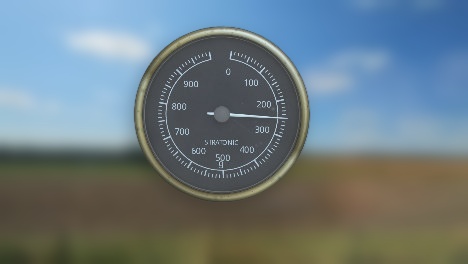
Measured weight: 250 g
